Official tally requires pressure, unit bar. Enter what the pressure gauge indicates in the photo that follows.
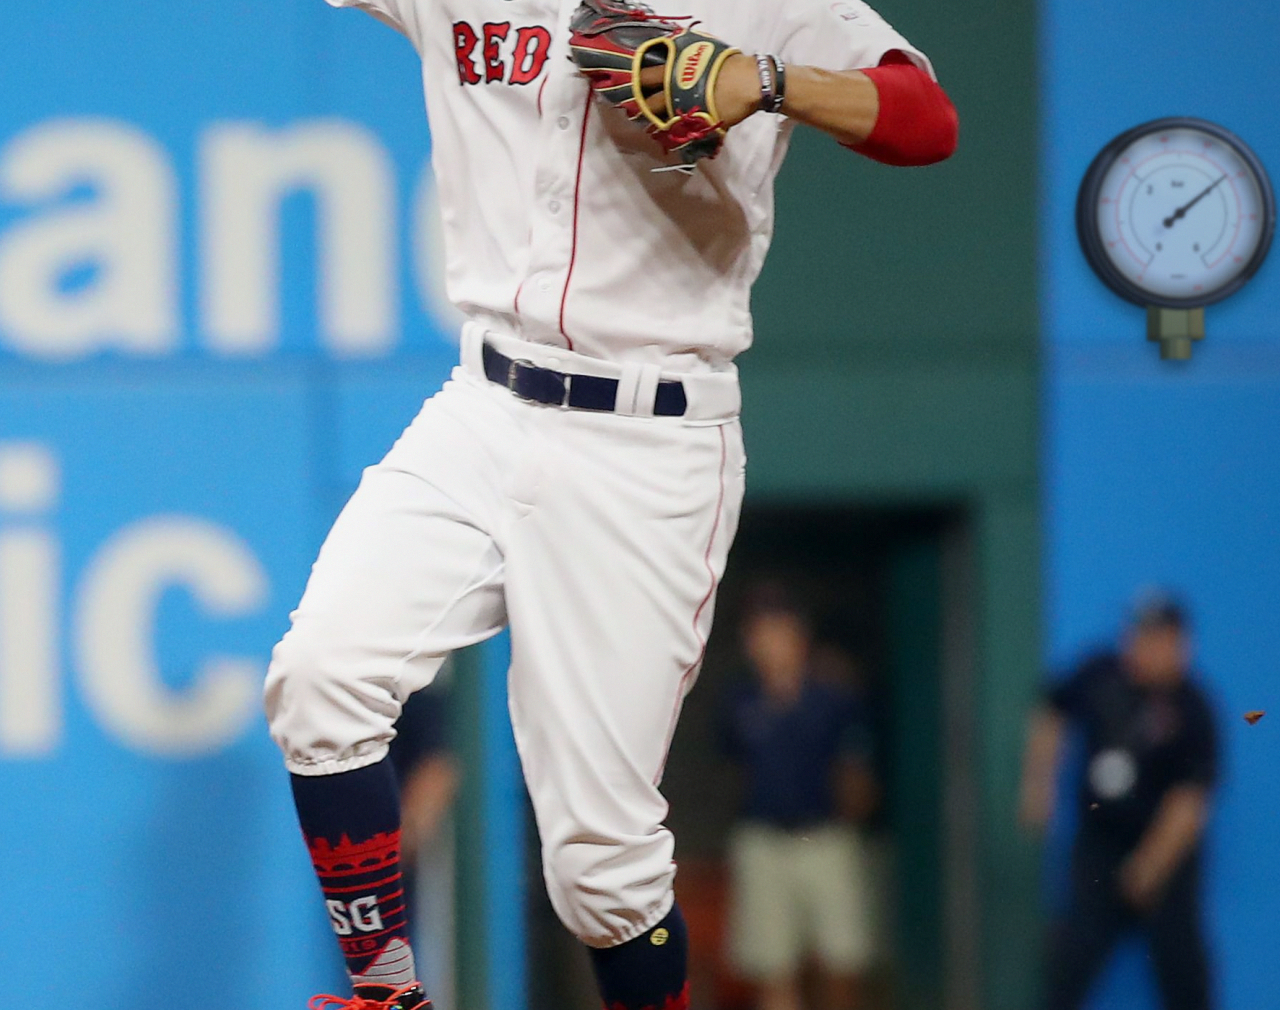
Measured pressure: 4 bar
